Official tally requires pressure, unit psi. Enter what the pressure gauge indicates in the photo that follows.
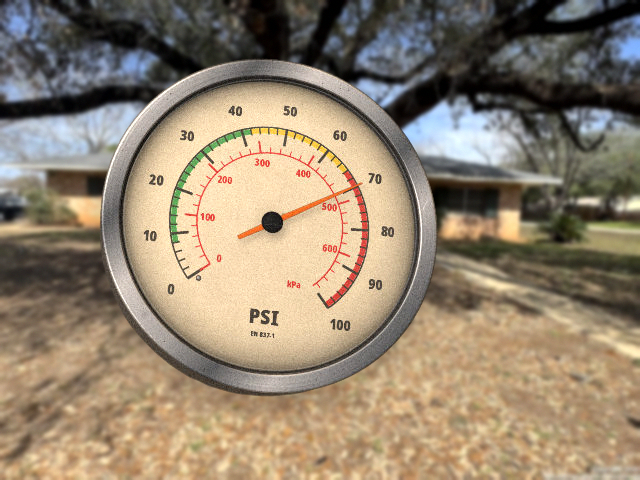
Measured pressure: 70 psi
